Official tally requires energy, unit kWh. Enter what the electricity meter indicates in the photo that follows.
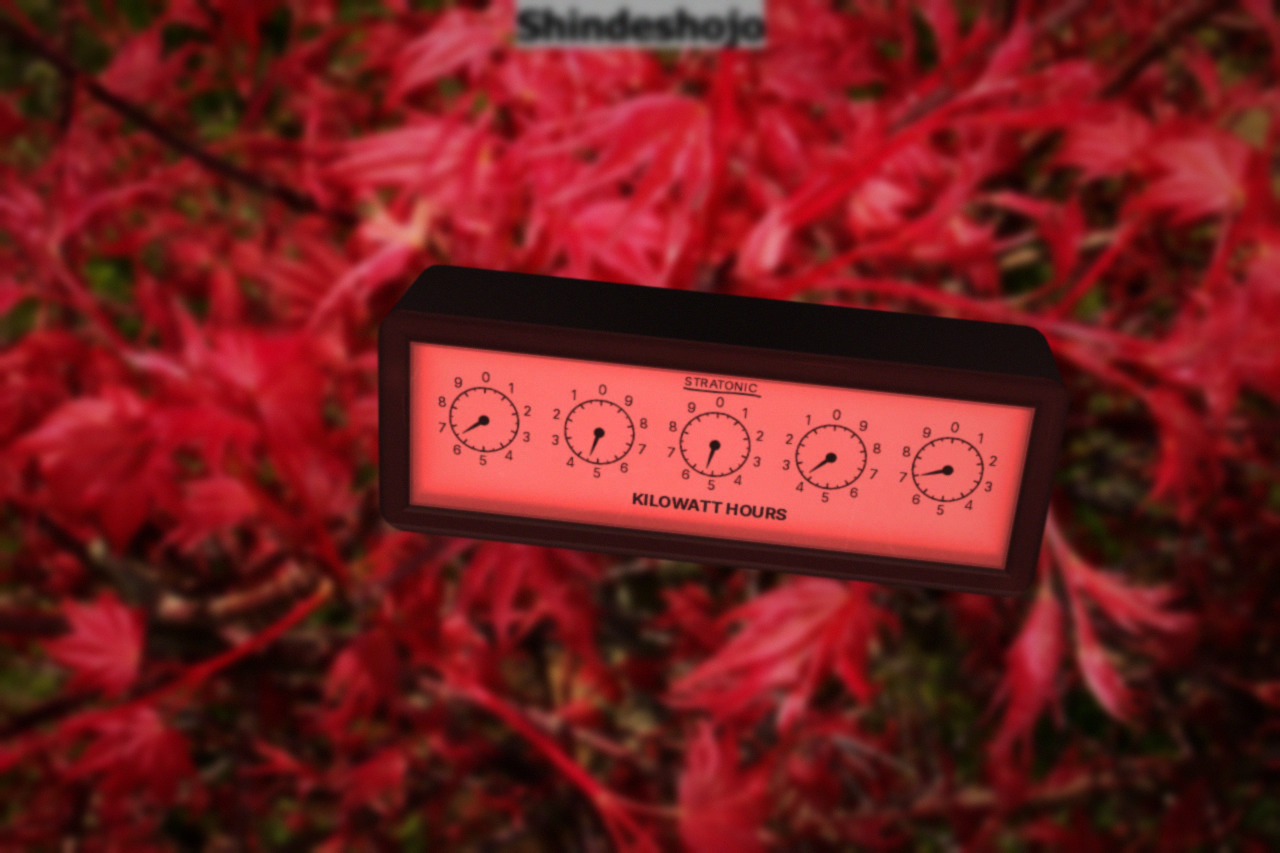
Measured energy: 64537 kWh
